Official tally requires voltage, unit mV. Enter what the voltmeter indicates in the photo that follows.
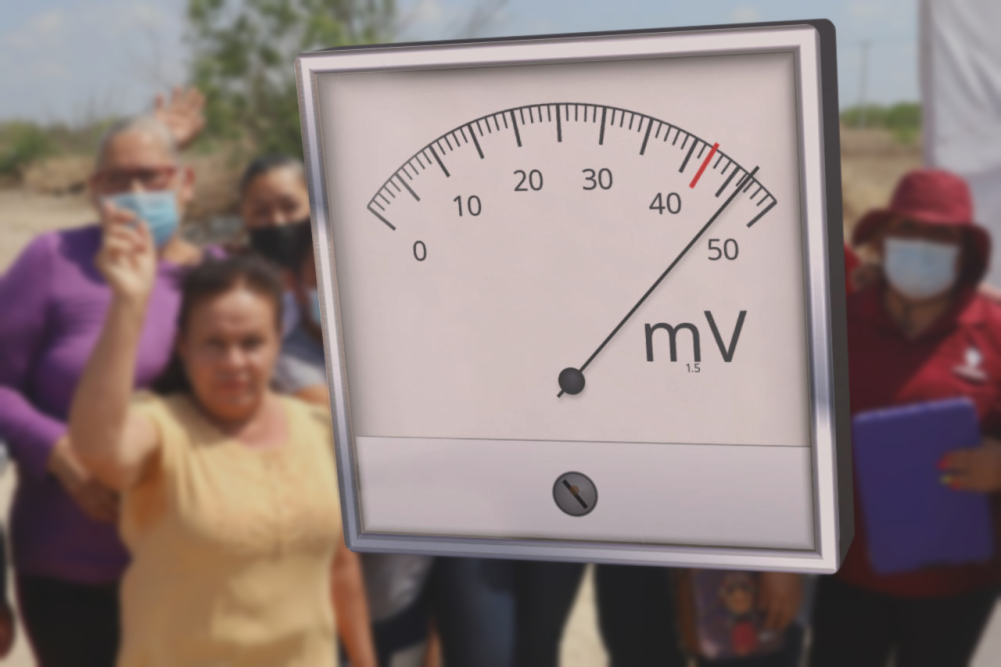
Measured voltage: 46.5 mV
